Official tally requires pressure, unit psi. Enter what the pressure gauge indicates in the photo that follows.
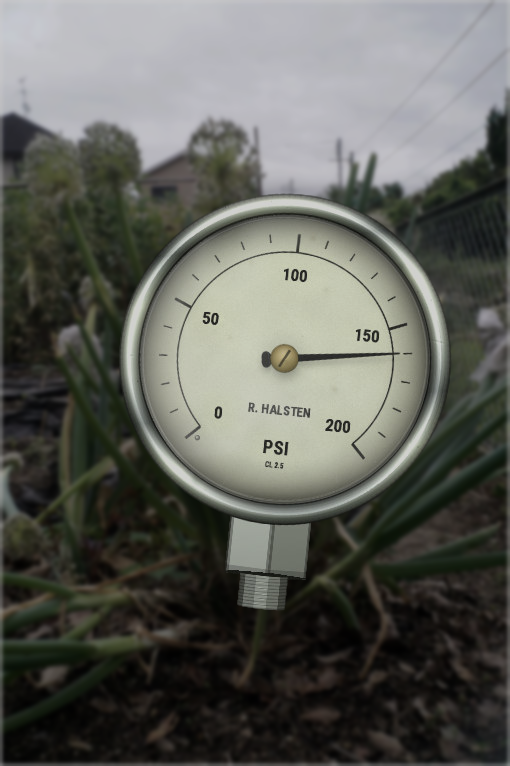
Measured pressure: 160 psi
